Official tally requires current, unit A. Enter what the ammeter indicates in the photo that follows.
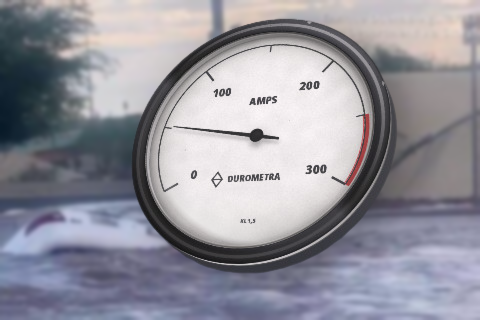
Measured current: 50 A
